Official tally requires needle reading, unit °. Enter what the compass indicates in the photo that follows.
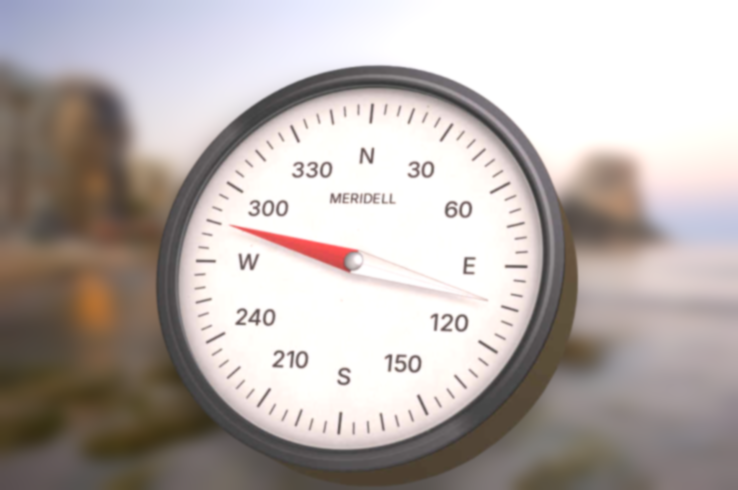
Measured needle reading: 285 °
